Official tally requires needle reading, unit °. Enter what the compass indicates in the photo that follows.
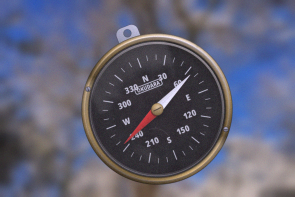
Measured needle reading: 245 °
